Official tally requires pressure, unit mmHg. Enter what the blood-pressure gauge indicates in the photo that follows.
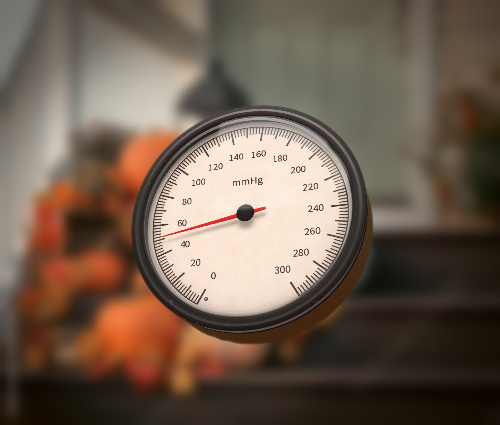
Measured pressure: 50 mmHg
